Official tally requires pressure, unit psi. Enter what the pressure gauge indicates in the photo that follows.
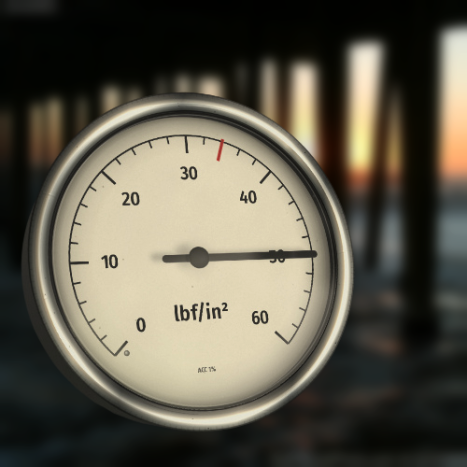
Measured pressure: 50 psi
